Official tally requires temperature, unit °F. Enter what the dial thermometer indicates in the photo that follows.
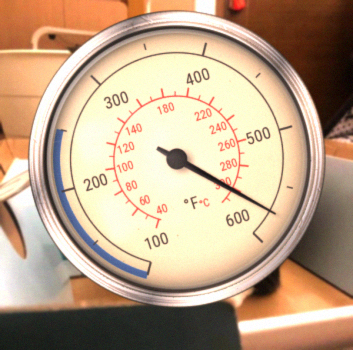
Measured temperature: 575 °F
